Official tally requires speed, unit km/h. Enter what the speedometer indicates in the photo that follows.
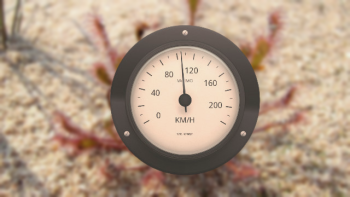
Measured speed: 105 km/h
